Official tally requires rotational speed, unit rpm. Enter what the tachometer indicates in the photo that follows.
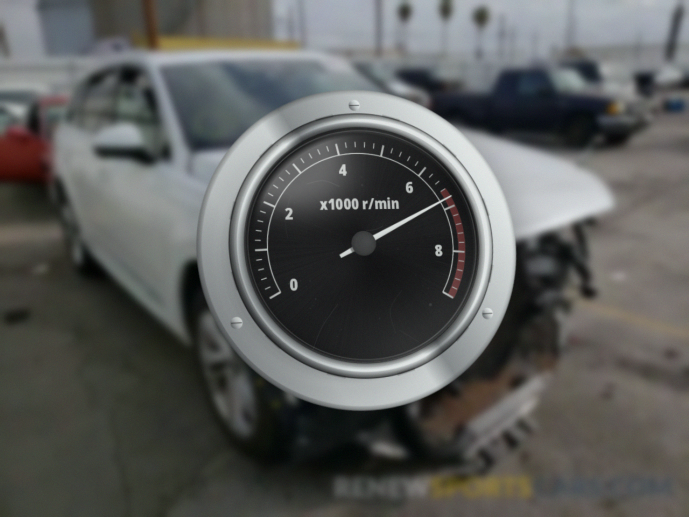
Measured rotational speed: 6800 rpm
